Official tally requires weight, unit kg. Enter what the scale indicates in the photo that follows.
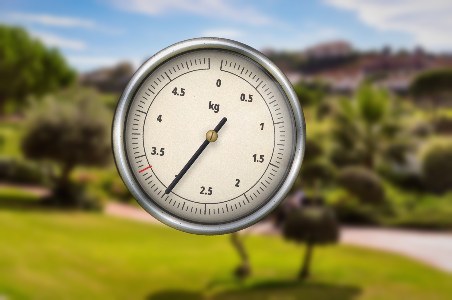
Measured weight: 3 kg
